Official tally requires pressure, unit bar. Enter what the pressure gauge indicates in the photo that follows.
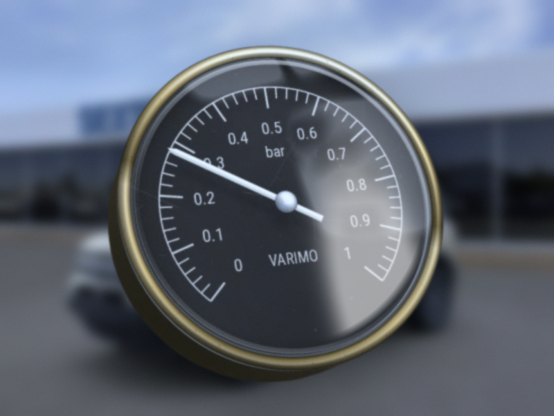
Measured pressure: 0.28 bar
